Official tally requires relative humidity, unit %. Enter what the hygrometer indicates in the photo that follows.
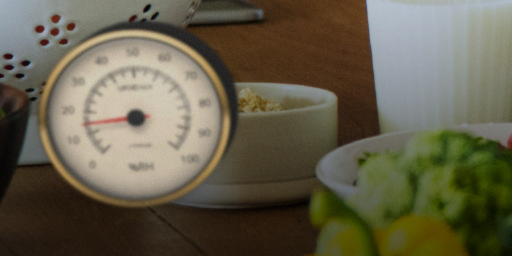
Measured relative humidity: 15 %
